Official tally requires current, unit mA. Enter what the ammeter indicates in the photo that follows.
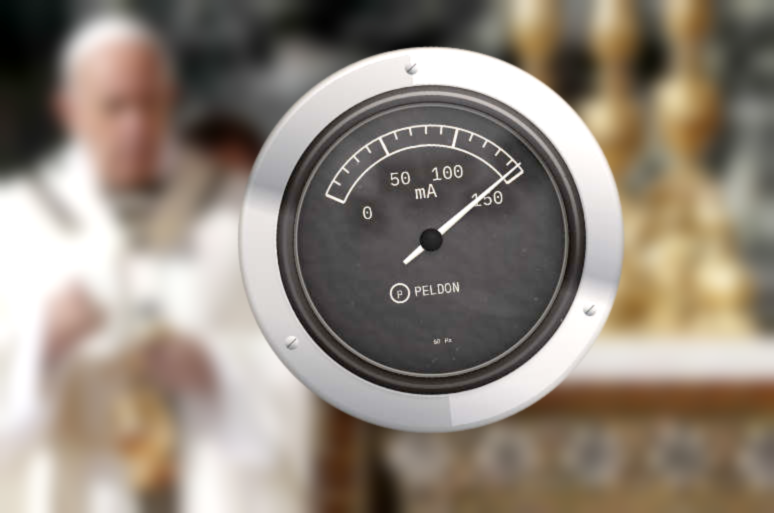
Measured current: 145 mA
